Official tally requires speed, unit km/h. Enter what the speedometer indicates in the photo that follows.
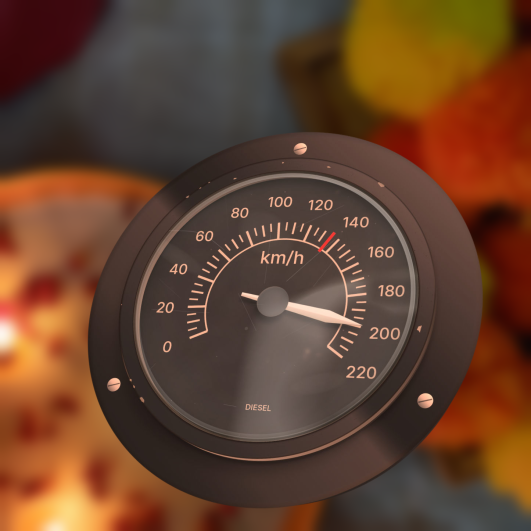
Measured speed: 200 km/h
